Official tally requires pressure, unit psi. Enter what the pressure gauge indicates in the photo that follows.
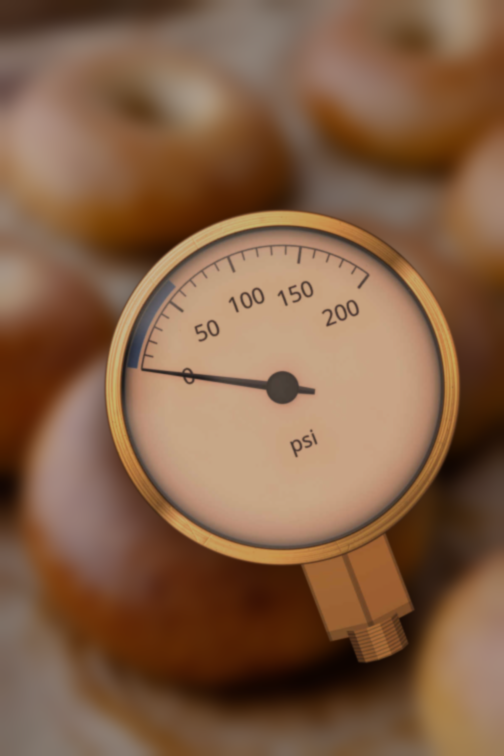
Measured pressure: 0 psi
